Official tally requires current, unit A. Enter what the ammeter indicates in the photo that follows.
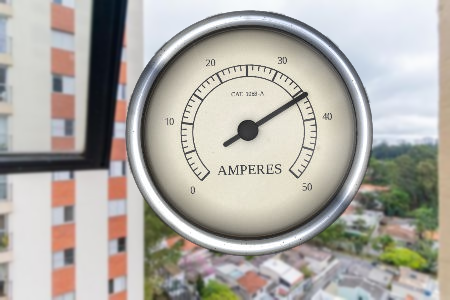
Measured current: 36 A
